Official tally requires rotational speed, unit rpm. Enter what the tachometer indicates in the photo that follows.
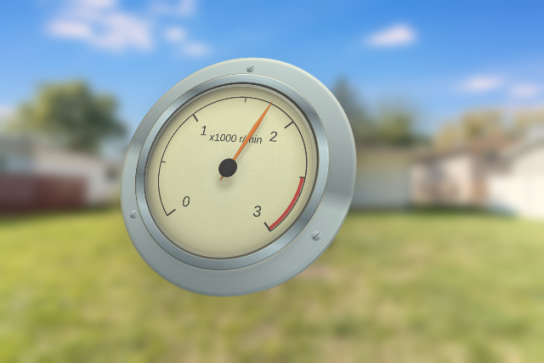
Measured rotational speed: 1750 rpm
